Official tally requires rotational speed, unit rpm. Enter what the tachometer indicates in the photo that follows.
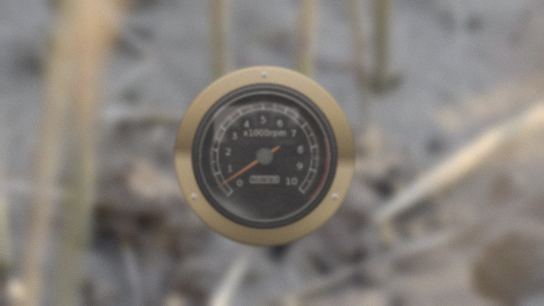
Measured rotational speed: 500 rpm
